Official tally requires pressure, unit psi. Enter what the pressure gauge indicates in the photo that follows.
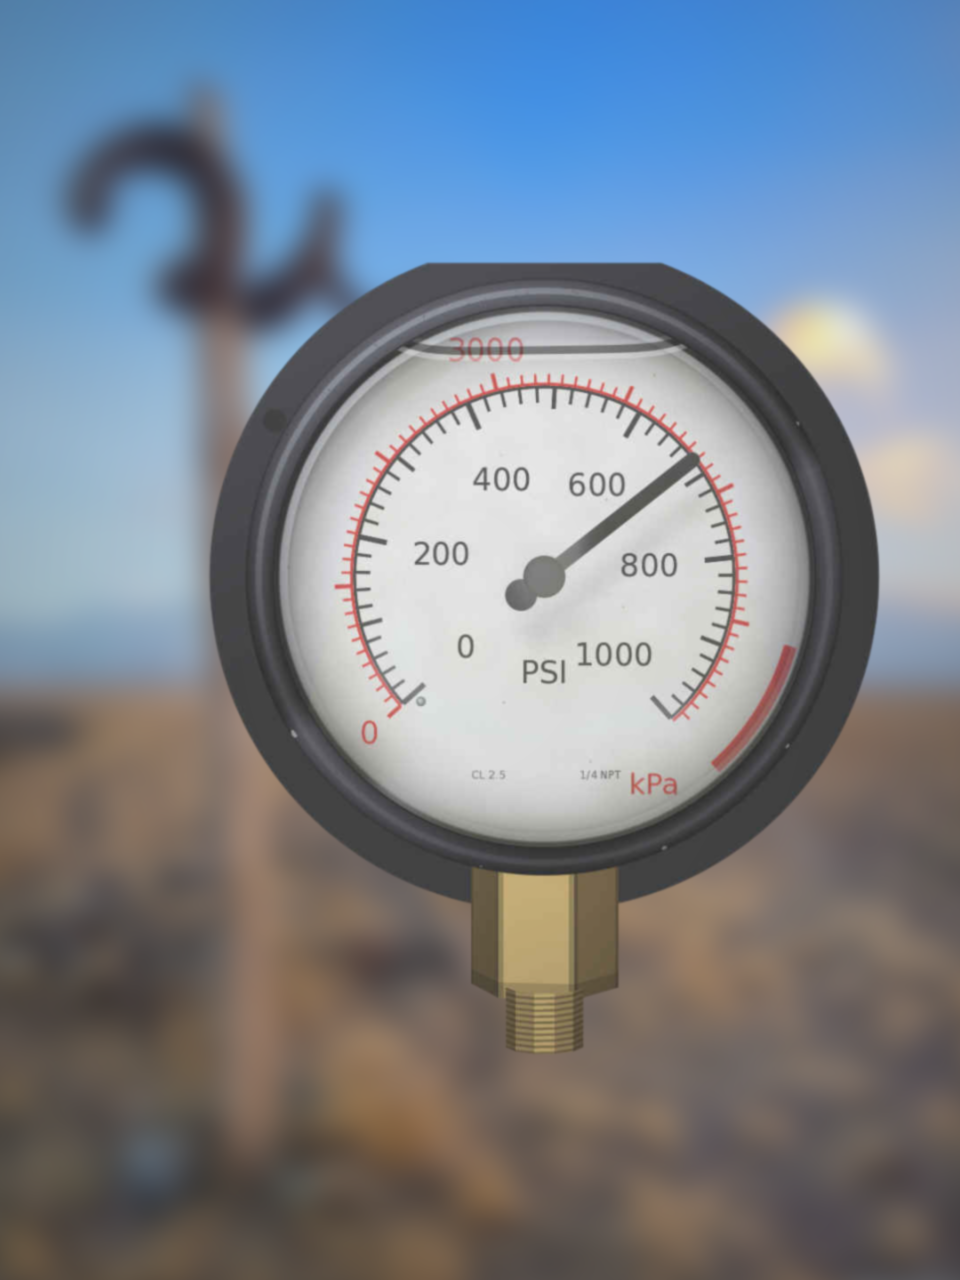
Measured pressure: 680 psi
